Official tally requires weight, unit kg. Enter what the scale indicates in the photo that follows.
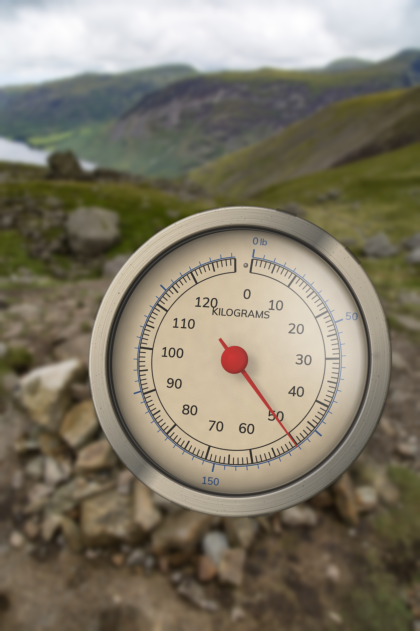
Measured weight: 50 kg
